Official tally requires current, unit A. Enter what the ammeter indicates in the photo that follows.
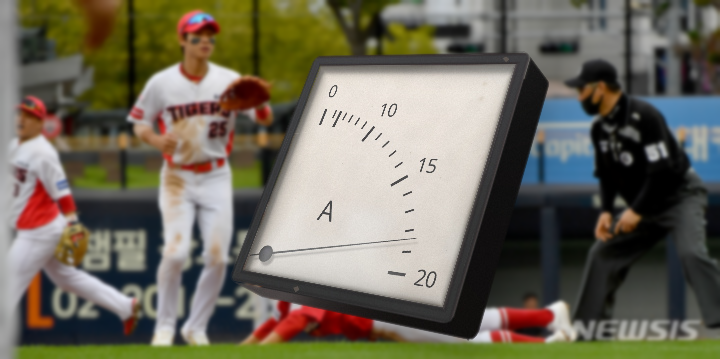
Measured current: 18.5 A
